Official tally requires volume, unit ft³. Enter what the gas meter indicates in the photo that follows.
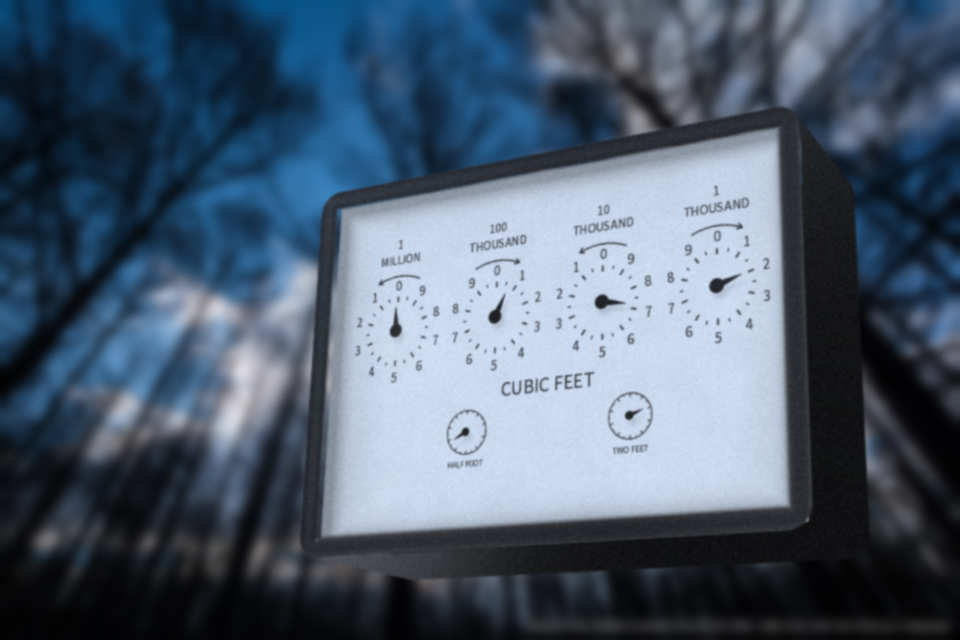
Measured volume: 7200 ft³
